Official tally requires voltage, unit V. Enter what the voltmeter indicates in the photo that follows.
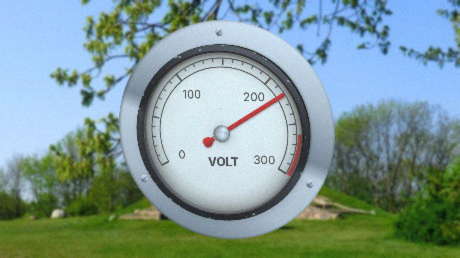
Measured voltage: 220 V
